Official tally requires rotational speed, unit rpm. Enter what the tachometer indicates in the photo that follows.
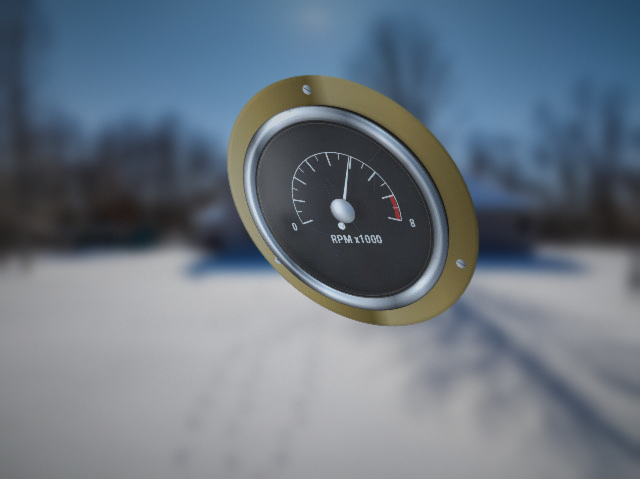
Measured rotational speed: 5000 rpm
